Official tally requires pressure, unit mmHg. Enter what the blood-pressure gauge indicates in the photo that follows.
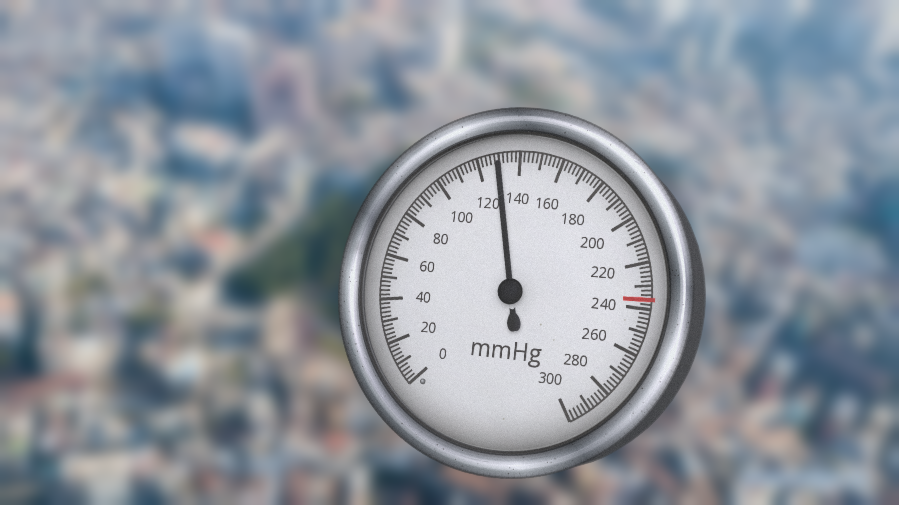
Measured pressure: 130 mmHg
